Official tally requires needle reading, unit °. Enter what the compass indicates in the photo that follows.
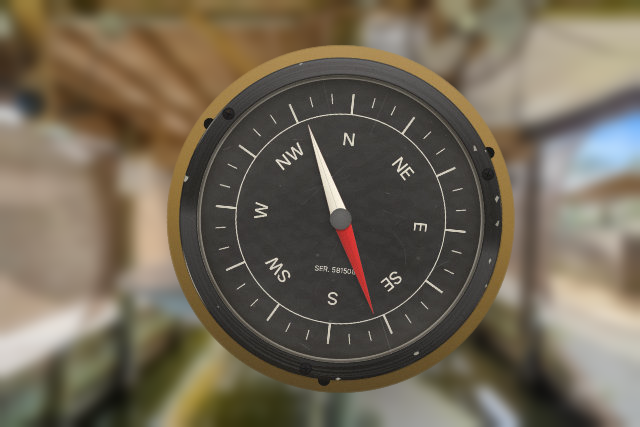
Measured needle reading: 155 °
